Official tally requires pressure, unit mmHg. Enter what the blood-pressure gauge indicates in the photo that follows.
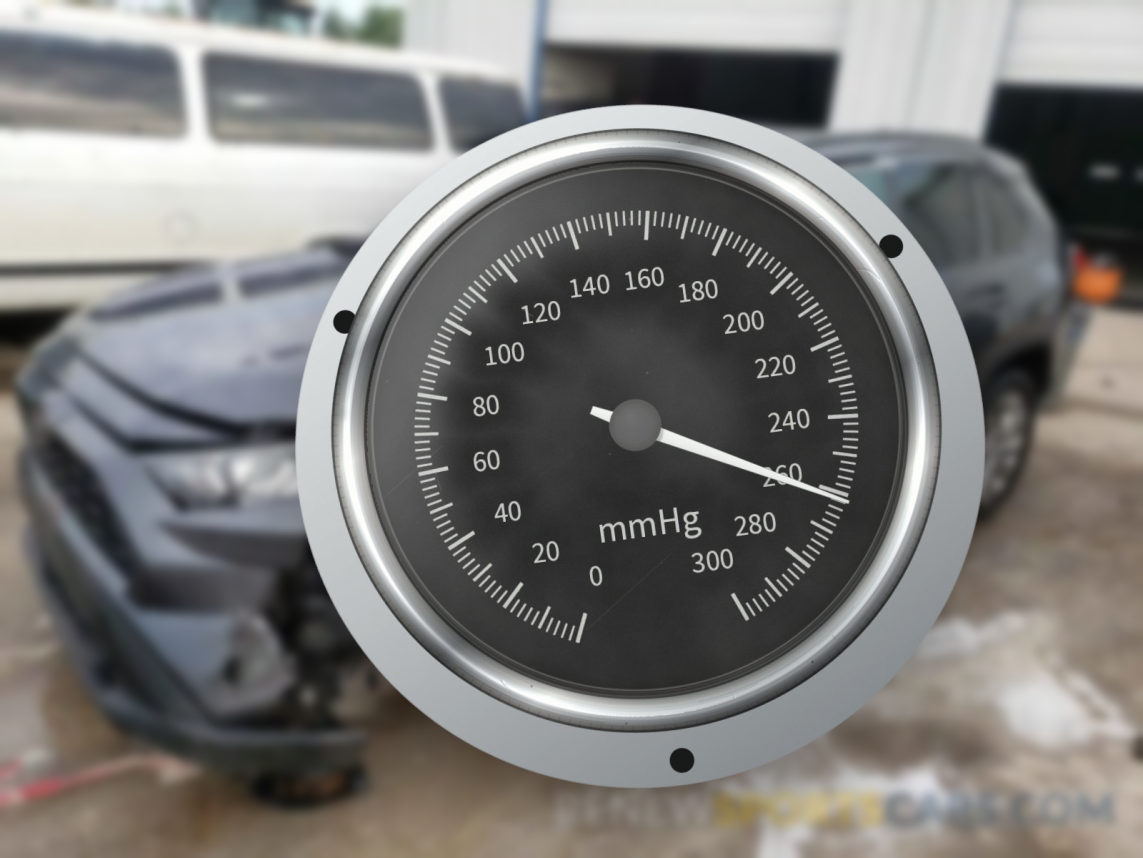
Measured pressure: 262 mmHg
